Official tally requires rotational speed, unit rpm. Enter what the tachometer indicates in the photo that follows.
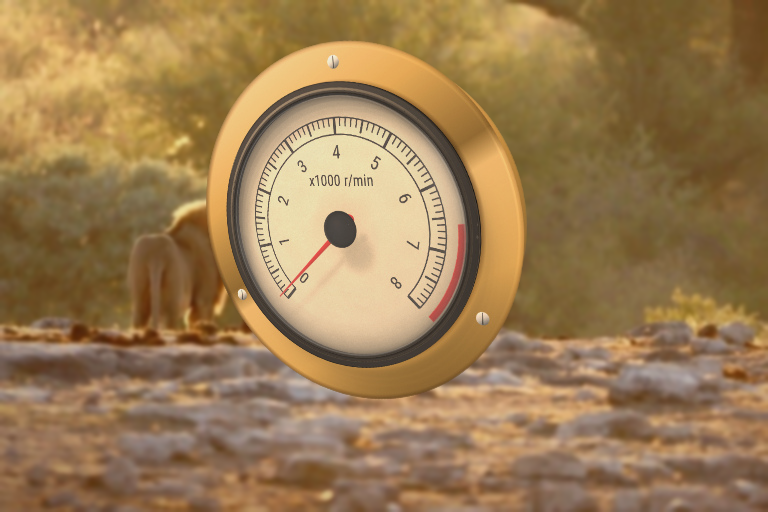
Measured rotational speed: 100 rpm
